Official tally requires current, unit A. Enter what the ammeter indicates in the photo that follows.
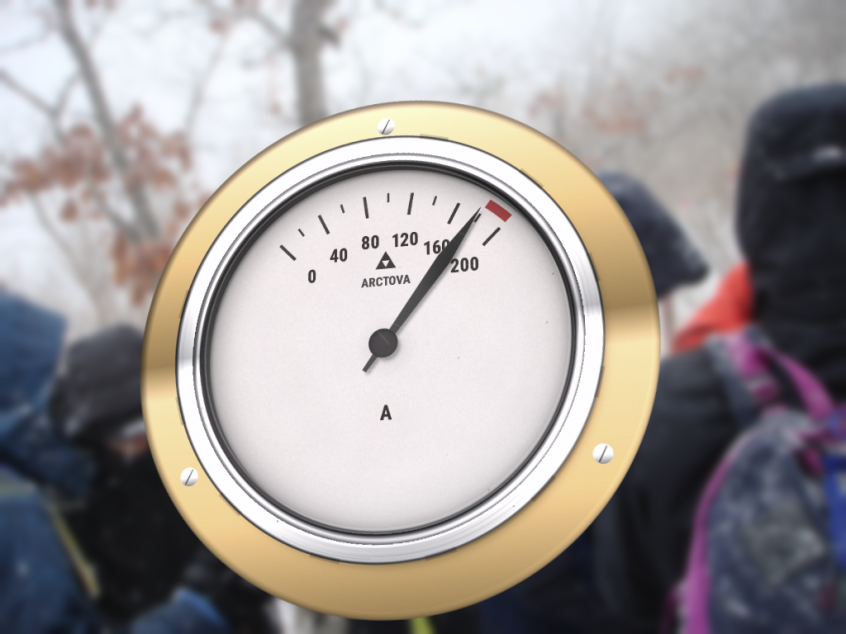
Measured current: 180 A
